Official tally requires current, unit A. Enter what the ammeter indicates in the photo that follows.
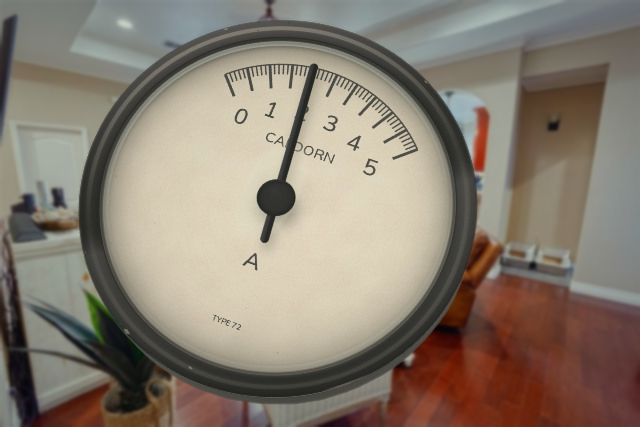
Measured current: 2 A
